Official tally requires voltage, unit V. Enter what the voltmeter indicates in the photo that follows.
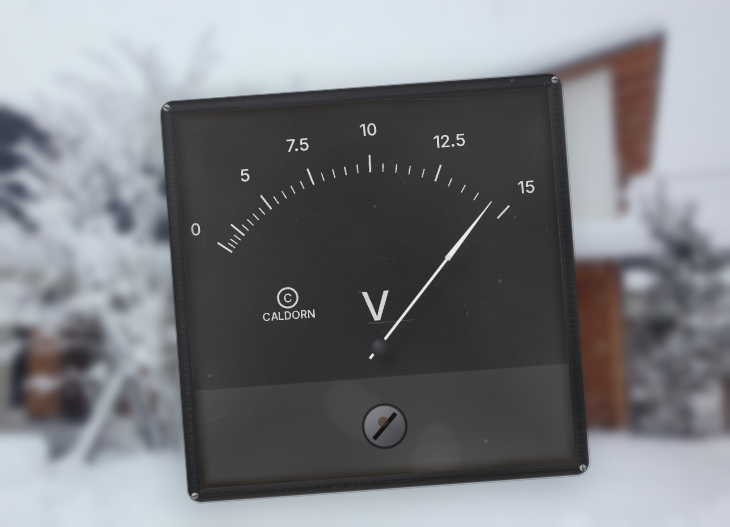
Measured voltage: 14.5 V
